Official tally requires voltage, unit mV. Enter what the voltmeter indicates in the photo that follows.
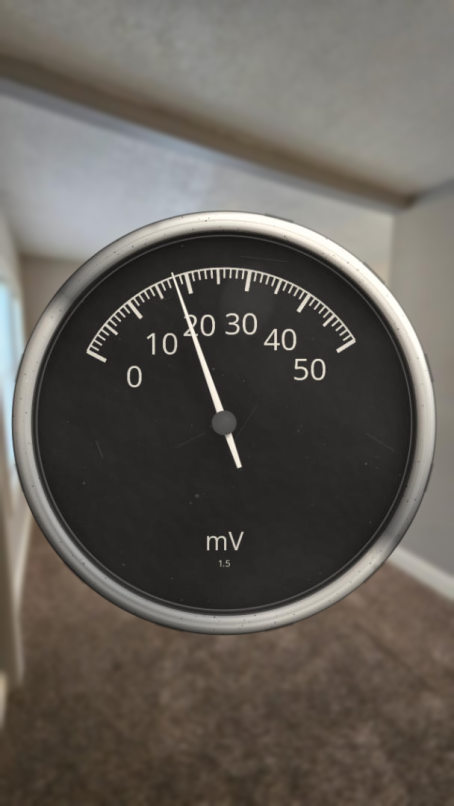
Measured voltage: 18 mV
